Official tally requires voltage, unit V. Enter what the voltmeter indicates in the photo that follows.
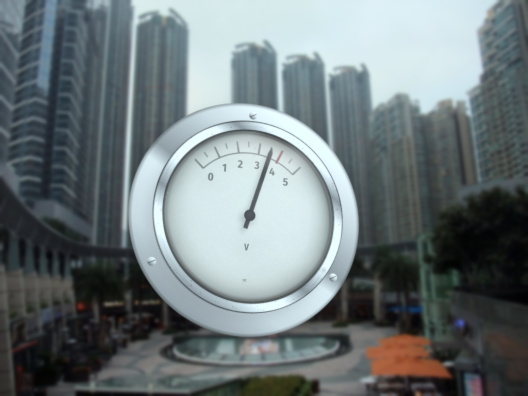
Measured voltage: 3.5 V
